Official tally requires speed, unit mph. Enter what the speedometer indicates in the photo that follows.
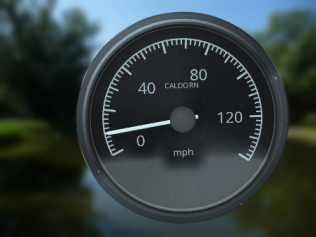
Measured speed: 10 mph
